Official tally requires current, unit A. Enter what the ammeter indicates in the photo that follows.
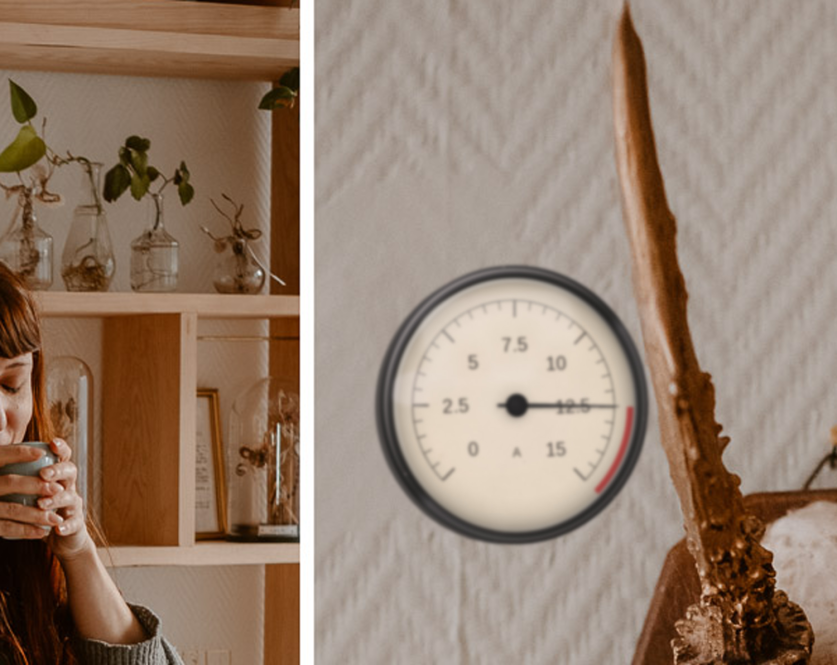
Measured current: 12.5 A
